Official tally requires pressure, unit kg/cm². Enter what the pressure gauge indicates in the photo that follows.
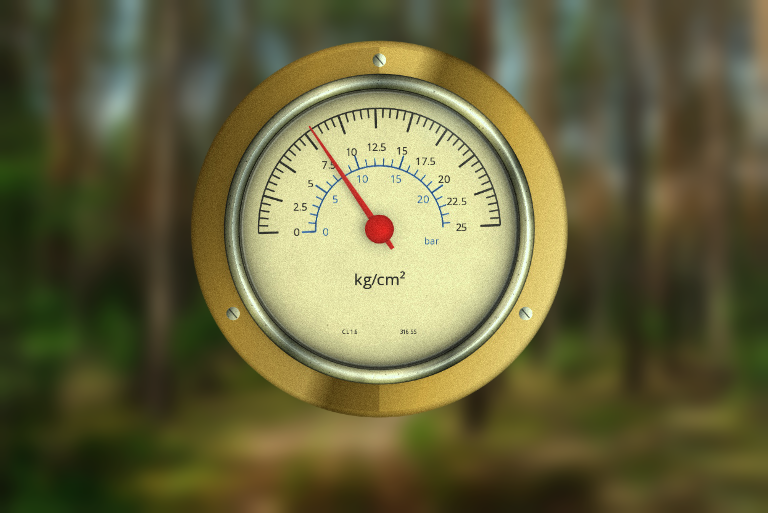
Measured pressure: 8 kg/cm²
